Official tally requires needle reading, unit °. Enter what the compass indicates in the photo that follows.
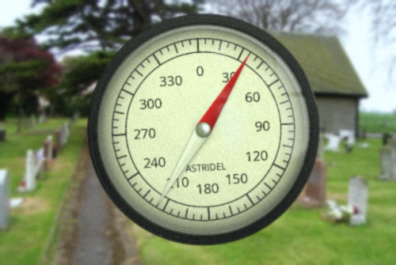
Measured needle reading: 35 °
